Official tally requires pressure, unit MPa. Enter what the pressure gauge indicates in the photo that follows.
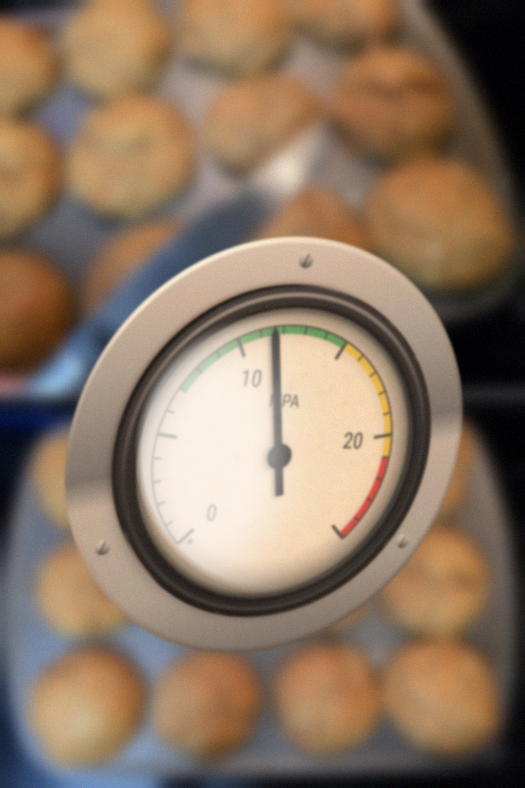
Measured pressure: 11.5 MPa
